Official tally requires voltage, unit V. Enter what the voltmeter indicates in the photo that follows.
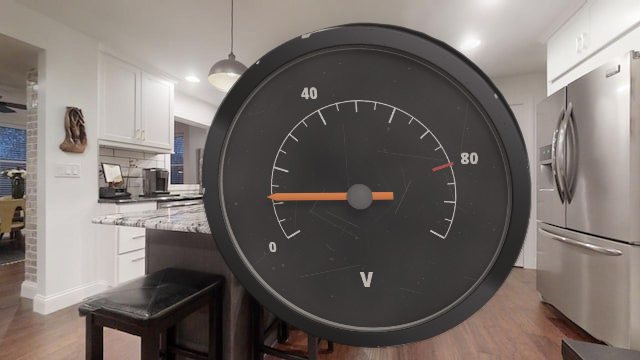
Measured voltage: 12.5 V
